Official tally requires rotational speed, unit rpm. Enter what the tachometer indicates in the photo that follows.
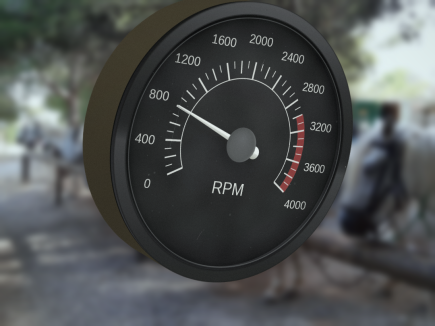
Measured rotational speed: 800 rpm
